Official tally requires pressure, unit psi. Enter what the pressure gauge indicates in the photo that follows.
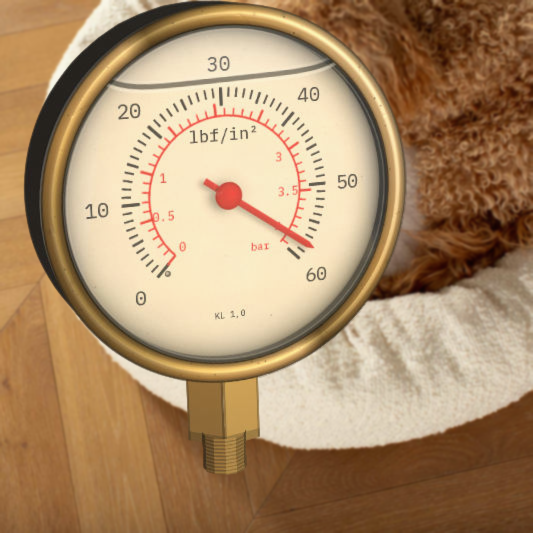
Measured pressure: 58 psi
